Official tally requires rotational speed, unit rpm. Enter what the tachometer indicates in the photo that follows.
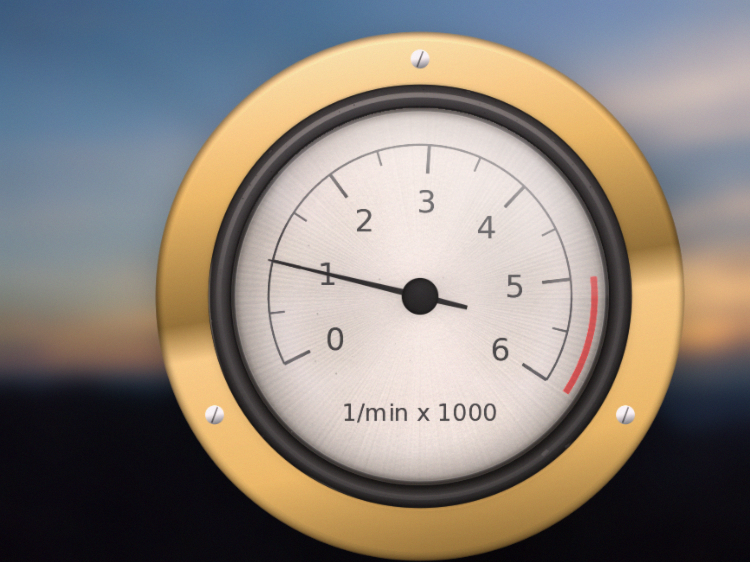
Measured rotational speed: 1000 rpm
